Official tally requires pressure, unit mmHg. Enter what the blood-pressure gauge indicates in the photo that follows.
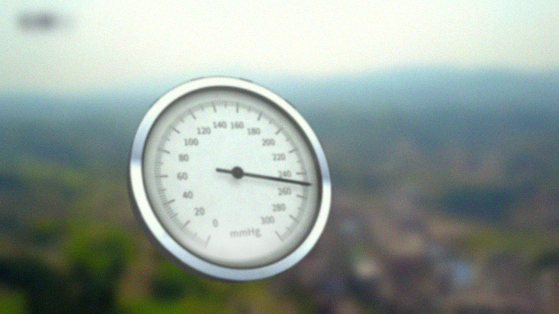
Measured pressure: 250 mmHg
